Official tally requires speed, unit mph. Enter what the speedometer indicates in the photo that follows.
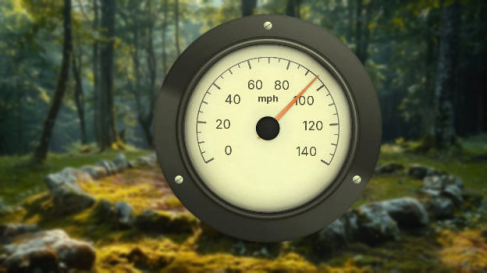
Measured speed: 95 mph
